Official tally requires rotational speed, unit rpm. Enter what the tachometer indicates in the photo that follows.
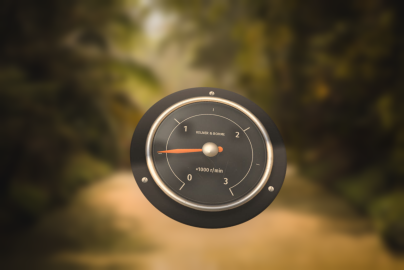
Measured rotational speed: 500 rpm
